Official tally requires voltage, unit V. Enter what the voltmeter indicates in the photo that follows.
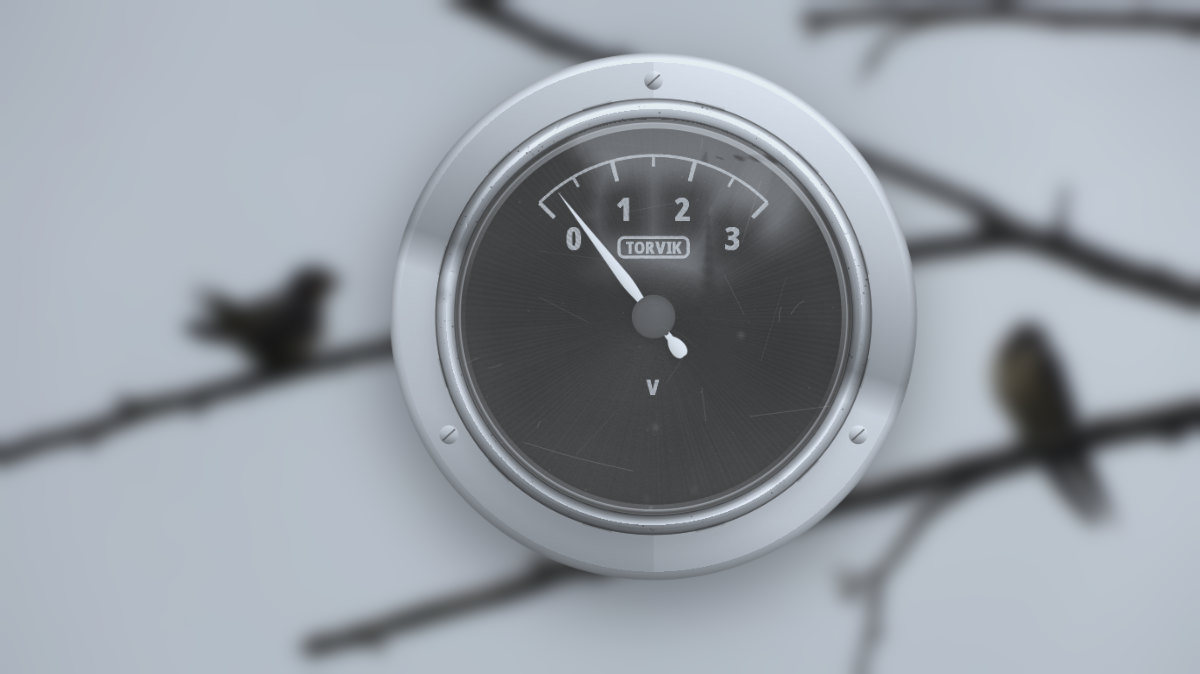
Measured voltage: 0.25 V
